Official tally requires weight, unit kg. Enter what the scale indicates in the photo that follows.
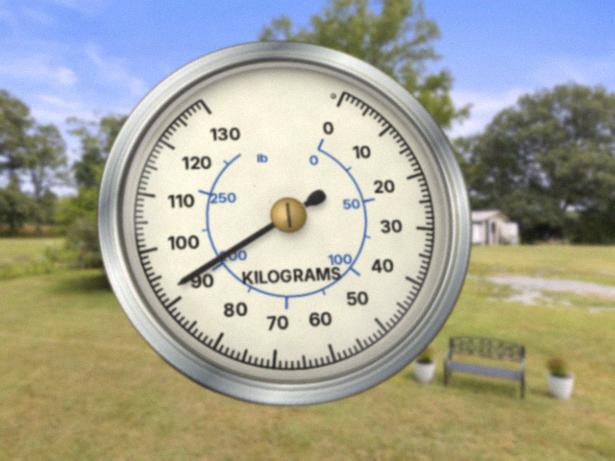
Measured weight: 92 kg
